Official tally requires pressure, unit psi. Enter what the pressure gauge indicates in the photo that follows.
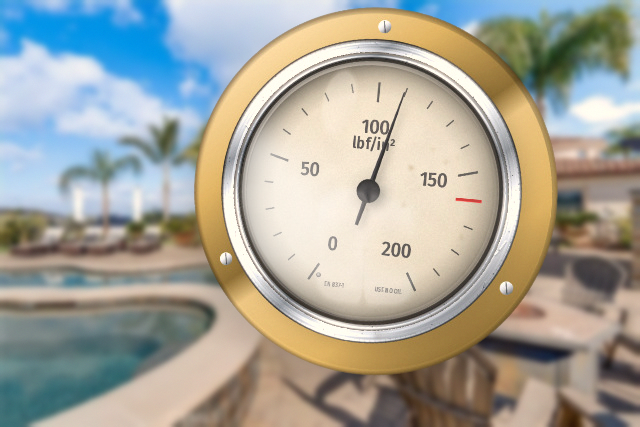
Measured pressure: 110 psi
